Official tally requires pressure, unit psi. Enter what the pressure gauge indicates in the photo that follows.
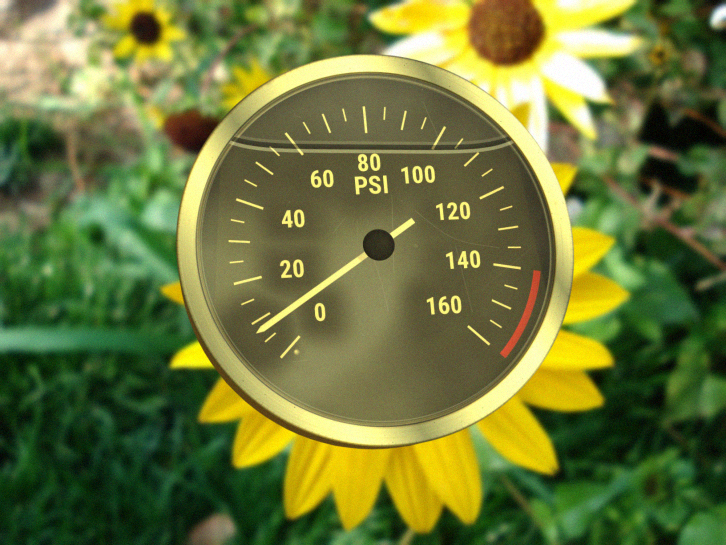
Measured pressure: 7.5 psi
